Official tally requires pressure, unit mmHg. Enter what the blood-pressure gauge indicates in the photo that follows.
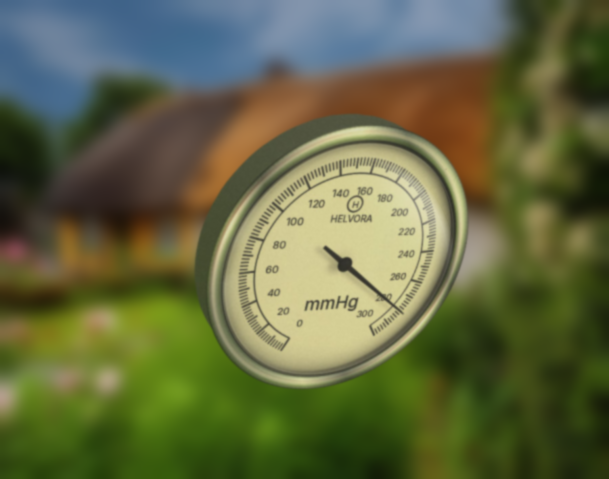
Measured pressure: 280 mmHg
